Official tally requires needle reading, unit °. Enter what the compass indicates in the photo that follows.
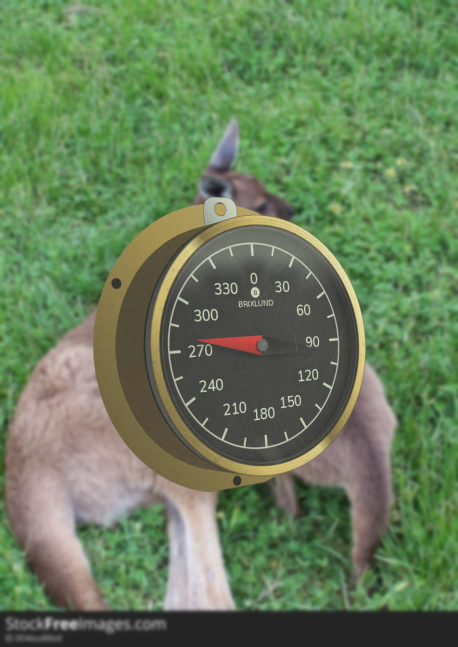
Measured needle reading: 277.5 °
